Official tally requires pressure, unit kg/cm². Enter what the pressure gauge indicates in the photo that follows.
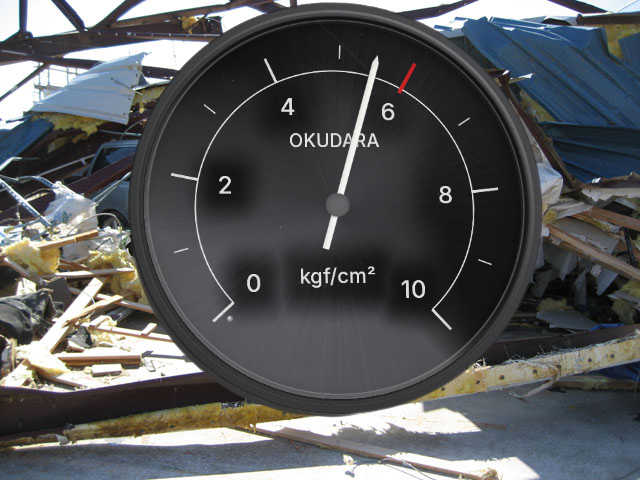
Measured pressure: 5.5 kg/cm²
